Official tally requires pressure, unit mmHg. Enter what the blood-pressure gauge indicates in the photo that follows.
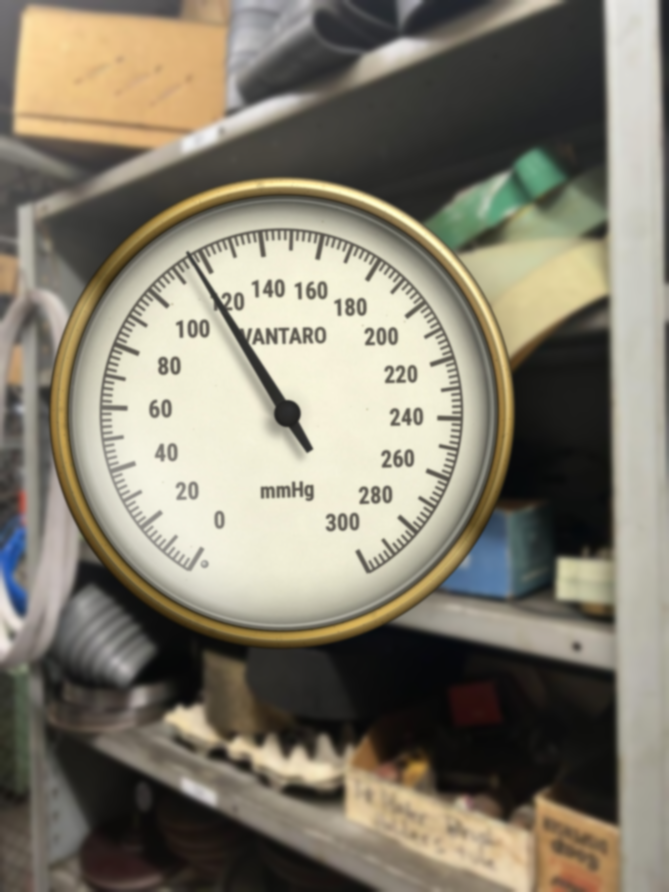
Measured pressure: 116 mmHg
